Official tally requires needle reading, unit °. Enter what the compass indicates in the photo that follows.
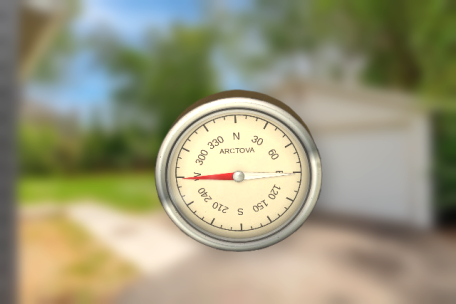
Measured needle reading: 270 °
